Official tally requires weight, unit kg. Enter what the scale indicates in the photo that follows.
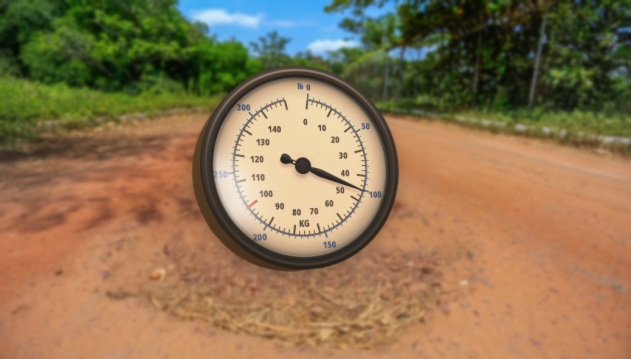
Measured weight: 46 kg
